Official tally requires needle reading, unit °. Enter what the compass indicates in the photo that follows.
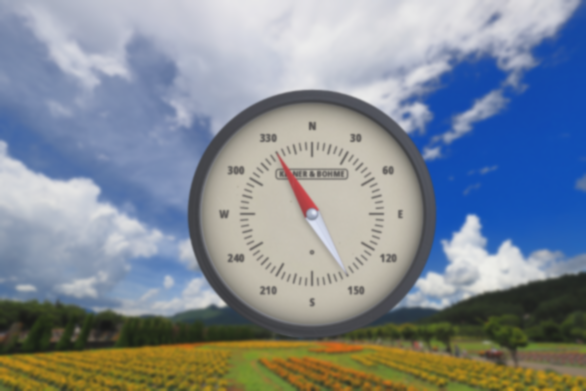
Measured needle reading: 330 °
